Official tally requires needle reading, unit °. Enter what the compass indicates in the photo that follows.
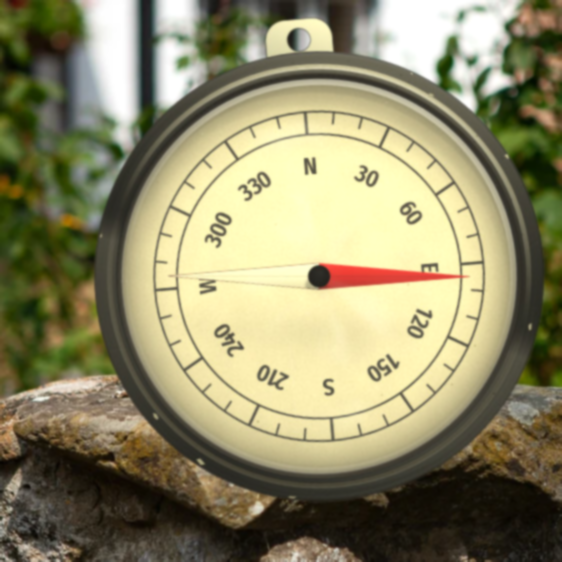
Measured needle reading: 95 °
